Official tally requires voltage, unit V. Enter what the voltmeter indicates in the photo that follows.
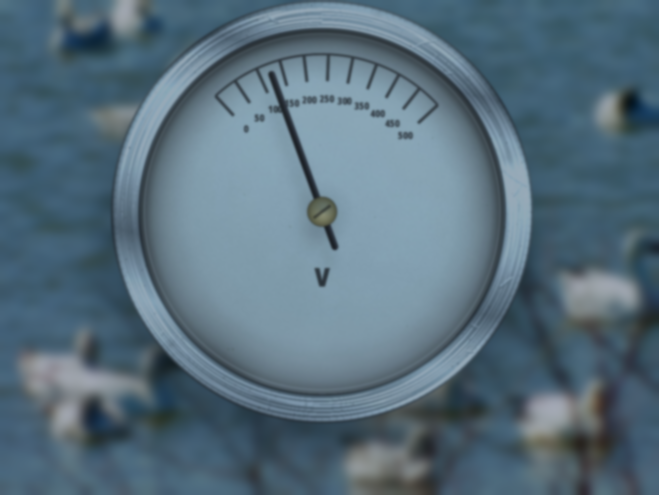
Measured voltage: 125 V
